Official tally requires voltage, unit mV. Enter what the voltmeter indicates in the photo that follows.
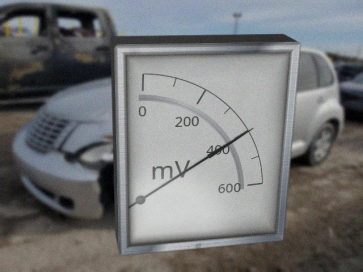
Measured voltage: 400 mV
